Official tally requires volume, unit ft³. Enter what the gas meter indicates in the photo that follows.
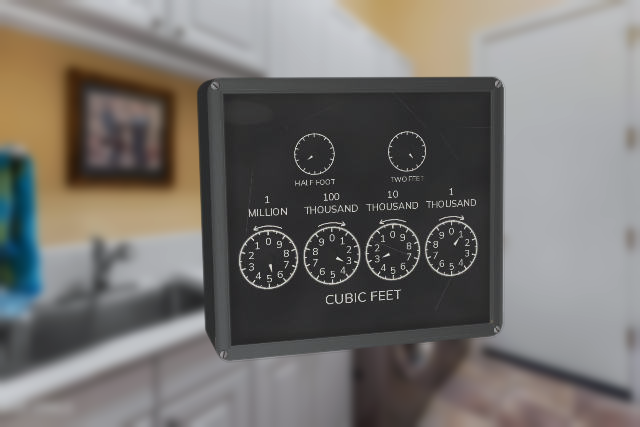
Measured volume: 533100 ft³
